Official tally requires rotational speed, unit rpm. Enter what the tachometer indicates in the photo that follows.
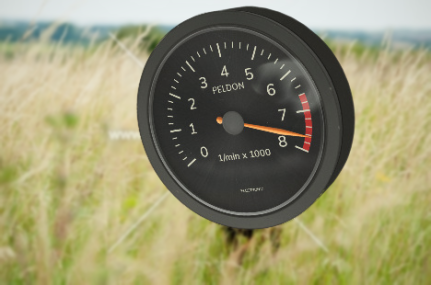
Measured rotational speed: 7600 rpm
